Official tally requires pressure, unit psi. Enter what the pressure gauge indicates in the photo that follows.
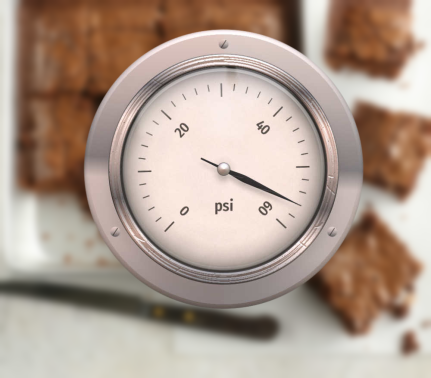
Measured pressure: 56 psi
